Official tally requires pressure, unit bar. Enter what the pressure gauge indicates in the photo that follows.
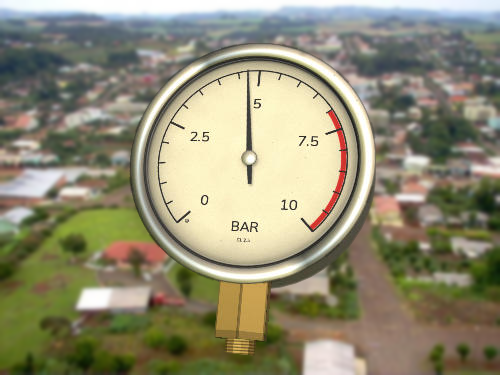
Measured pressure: 4.75 bar
